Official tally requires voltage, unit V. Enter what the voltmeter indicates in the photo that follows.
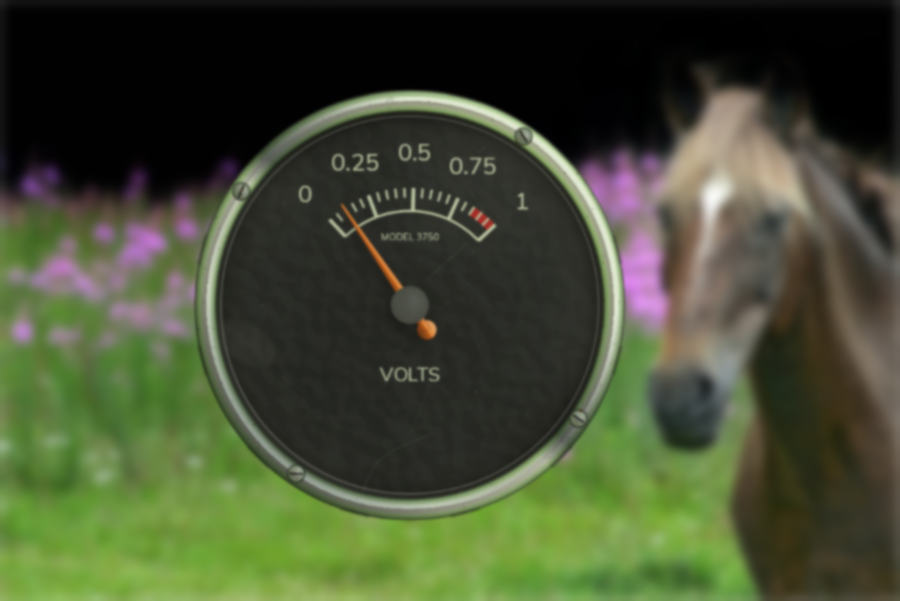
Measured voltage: 0.1 V
